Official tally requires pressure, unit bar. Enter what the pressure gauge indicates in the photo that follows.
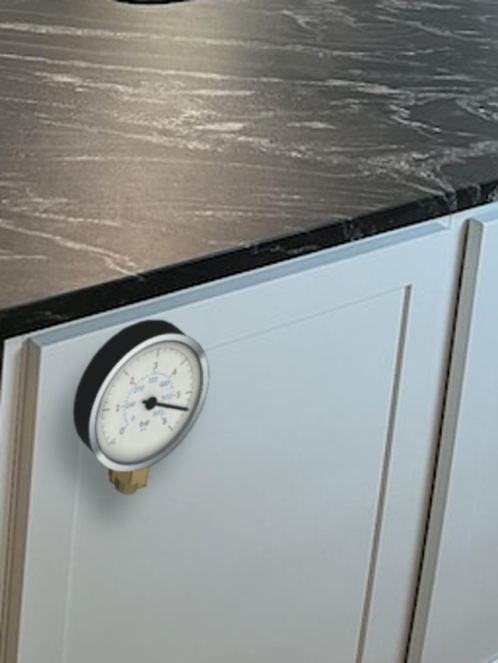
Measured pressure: 5.4 bar
